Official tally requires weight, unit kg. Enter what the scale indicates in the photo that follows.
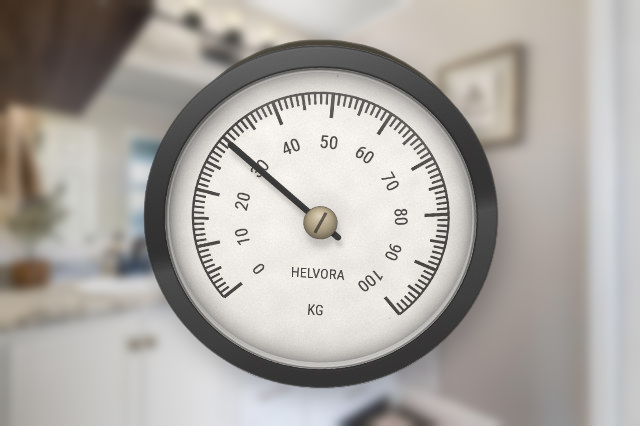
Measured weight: 30 kg
